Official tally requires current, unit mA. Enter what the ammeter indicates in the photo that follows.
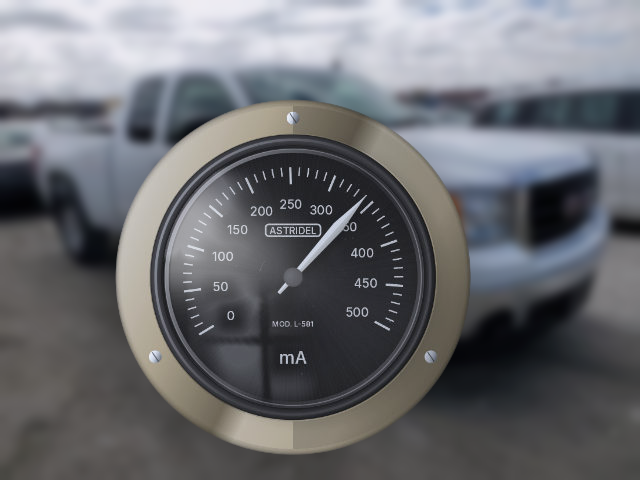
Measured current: 340 mA
